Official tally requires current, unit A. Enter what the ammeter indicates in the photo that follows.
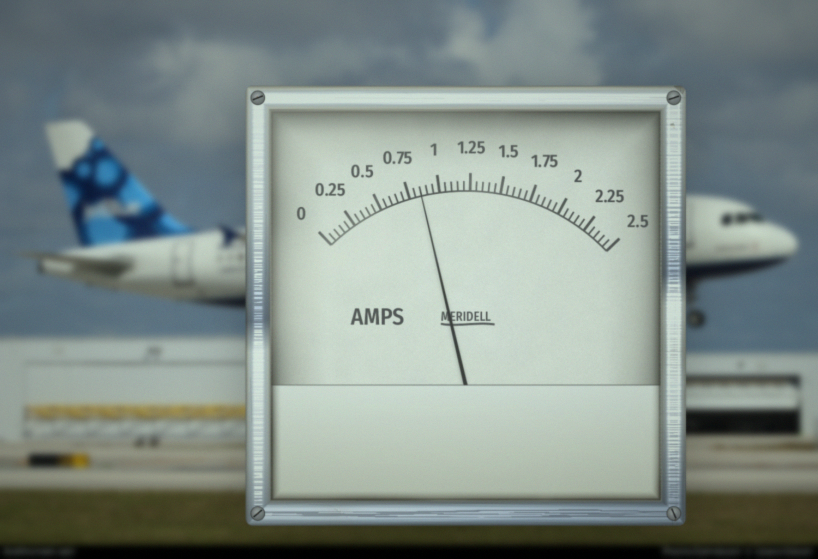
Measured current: 0.85 A
